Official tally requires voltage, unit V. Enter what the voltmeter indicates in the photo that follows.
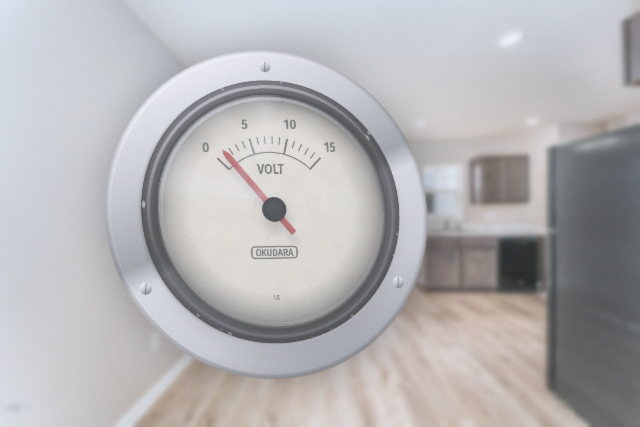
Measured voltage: 1 V
